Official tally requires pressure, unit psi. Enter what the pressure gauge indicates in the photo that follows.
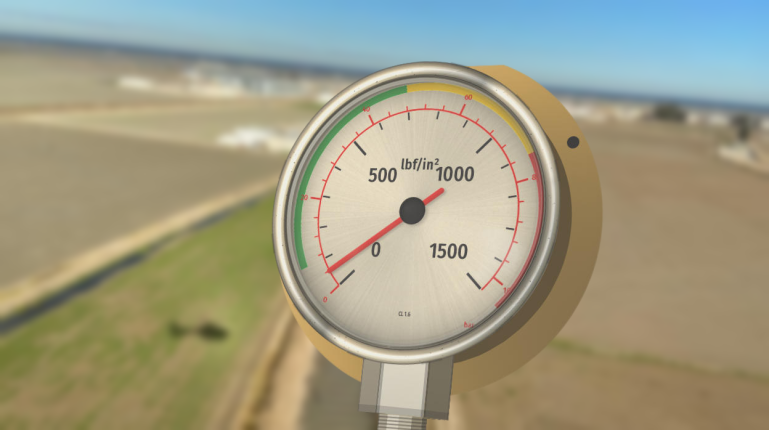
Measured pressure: 50 psi
